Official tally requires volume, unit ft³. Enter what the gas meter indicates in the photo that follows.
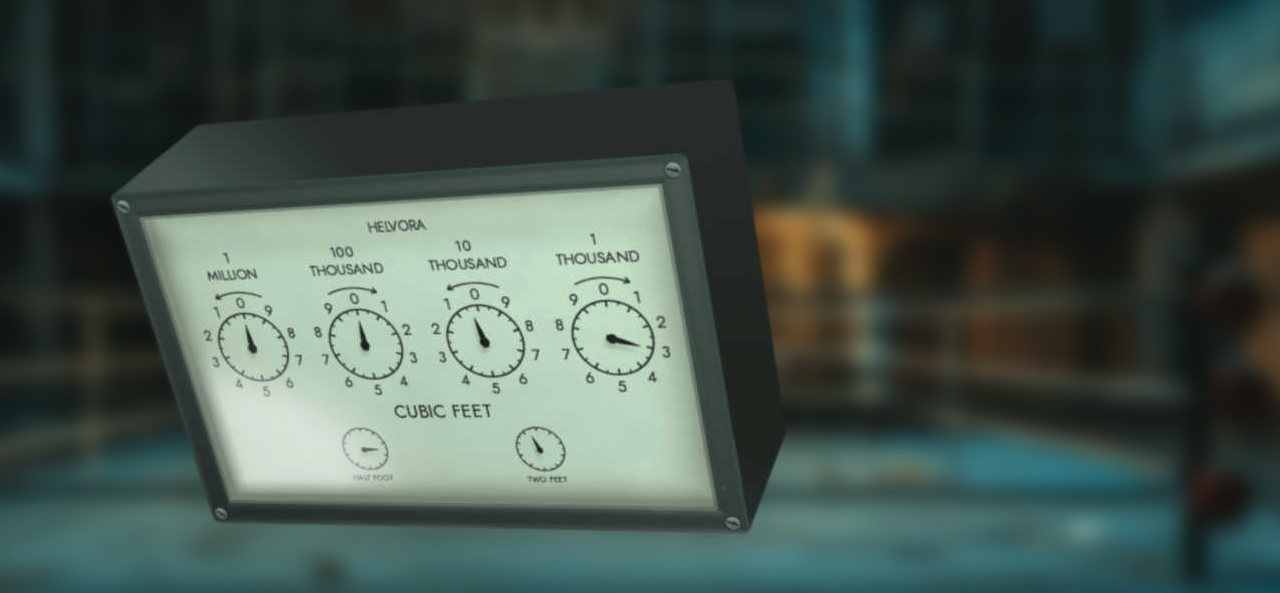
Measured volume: 300 ft³
